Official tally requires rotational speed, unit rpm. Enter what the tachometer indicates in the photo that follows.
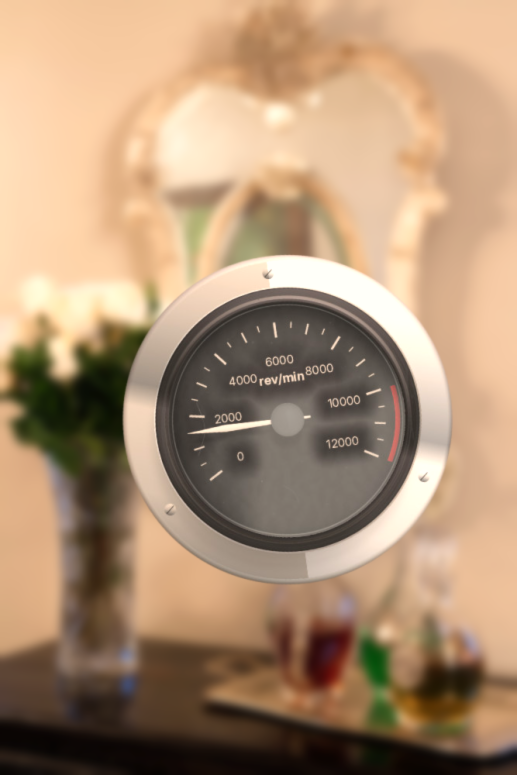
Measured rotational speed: 1500 rpm
